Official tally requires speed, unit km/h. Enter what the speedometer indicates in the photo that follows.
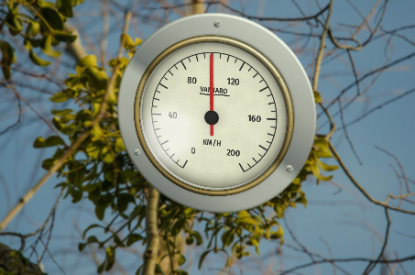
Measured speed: 100 km/h
